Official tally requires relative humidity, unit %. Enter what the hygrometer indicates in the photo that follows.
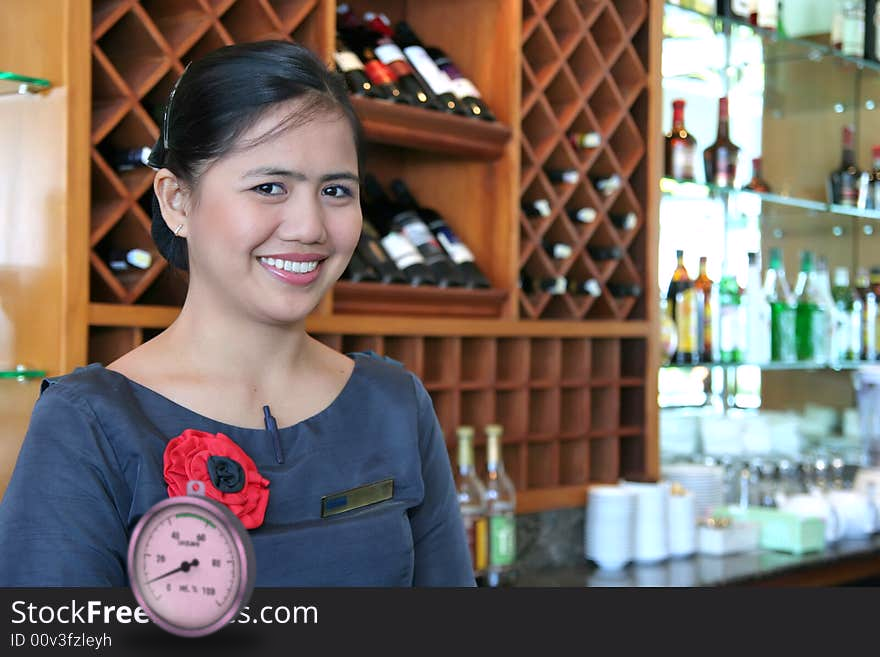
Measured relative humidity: 8 %
